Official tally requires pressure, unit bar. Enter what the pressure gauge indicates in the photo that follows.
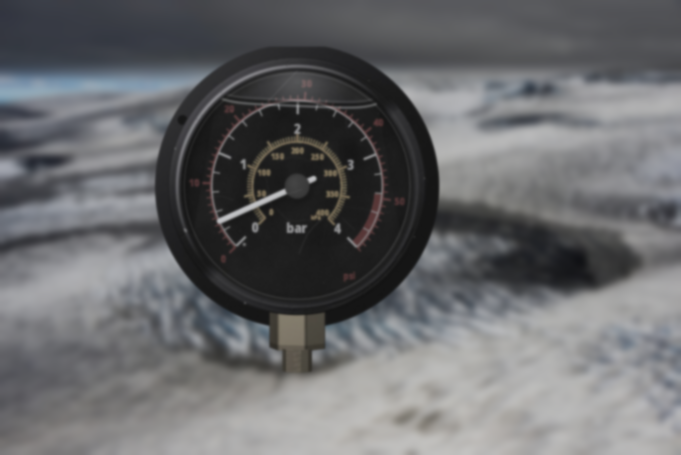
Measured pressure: 0.3 bar
